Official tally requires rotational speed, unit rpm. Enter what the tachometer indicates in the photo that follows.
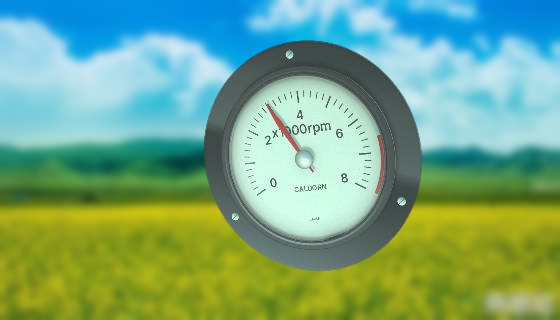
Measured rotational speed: 3000 rpm
